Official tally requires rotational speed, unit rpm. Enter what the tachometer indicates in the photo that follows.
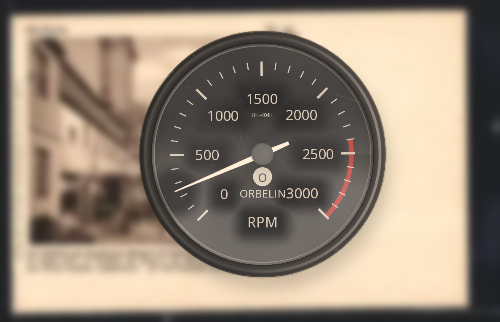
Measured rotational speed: 250 rpm
